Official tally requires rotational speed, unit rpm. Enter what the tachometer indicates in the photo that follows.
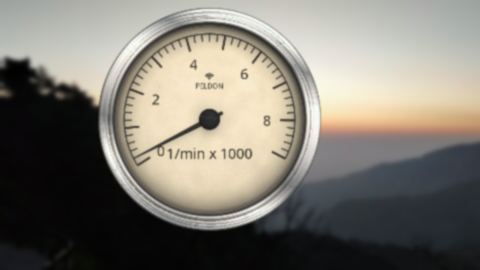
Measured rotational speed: 200 rpm
